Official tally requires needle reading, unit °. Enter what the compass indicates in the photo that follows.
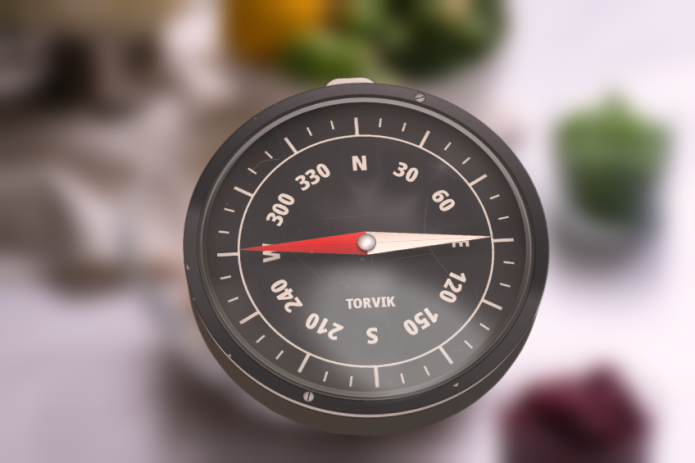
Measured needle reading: 270 °
